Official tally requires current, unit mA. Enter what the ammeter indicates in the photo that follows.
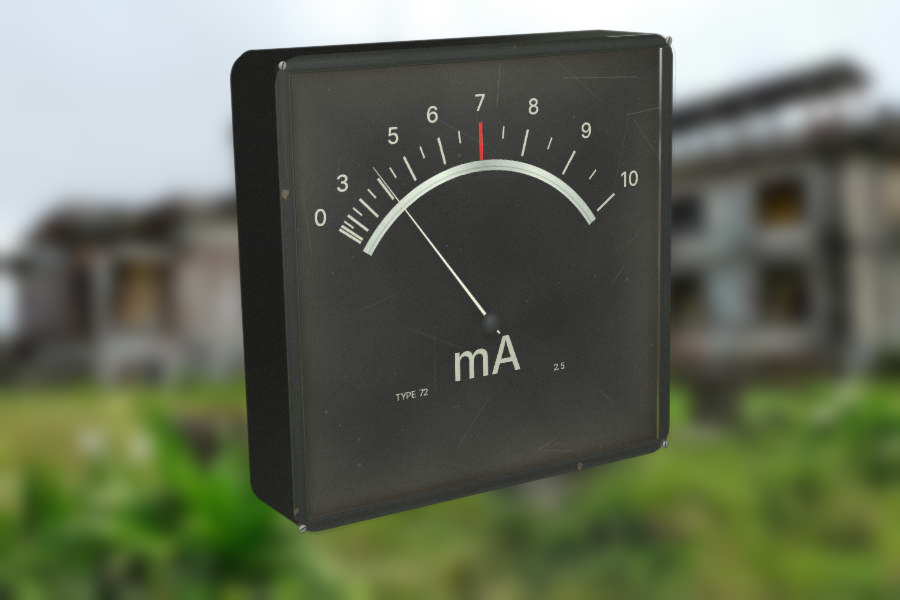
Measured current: 4 mA
